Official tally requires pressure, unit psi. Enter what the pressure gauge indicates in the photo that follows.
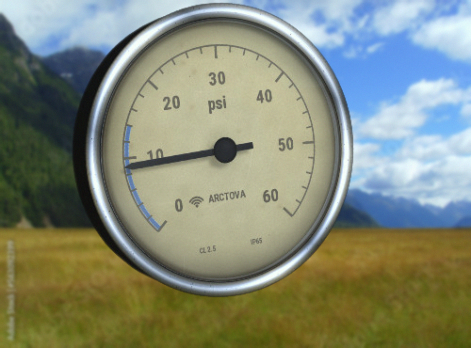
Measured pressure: 9 psi
